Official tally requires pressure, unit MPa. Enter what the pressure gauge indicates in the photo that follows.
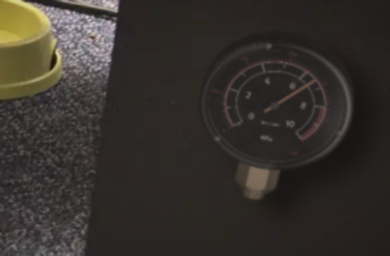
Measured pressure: 6.5 MPa
